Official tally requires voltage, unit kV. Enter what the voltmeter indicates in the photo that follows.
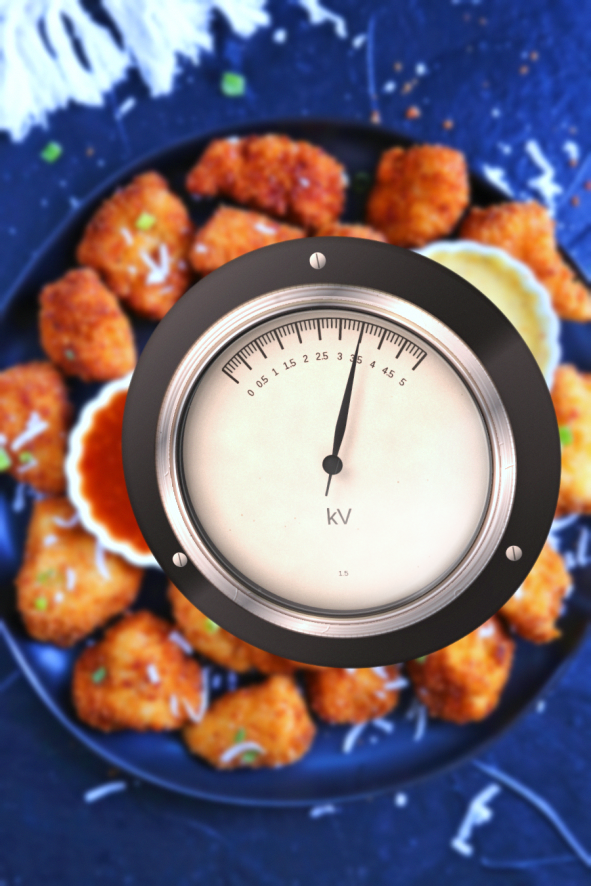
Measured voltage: 3.5 kV
